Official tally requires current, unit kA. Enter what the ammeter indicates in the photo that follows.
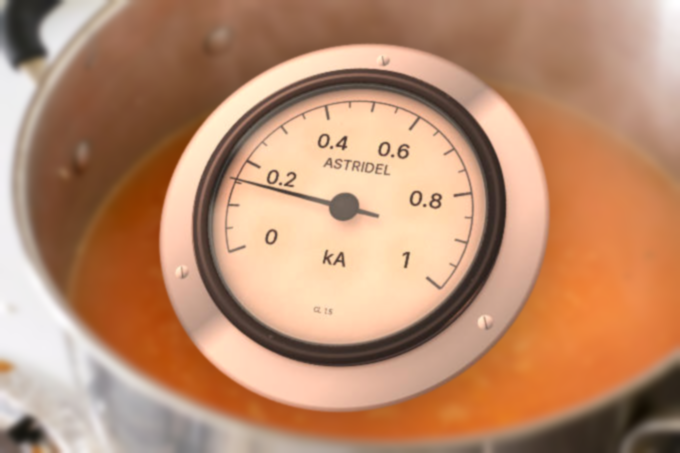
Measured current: 0.15 kA
